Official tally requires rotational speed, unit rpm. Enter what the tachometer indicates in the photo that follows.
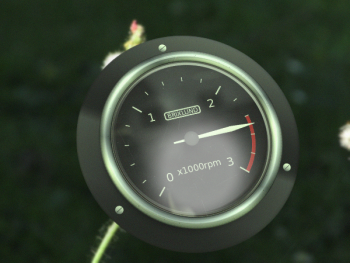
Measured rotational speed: 2500 rpm
